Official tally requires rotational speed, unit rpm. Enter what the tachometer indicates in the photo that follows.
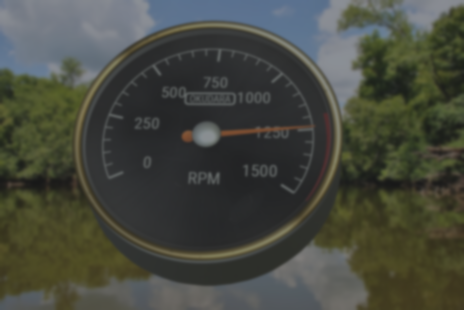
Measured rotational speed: 1250 rpm
